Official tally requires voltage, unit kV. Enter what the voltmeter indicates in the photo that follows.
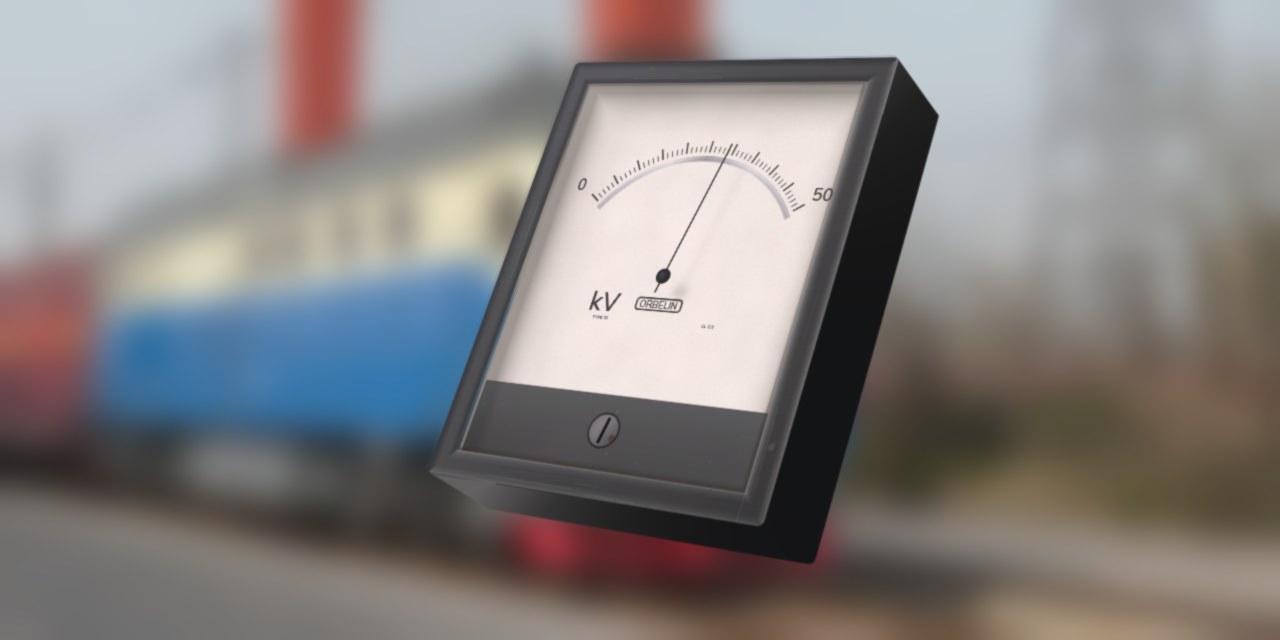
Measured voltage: 30 kV
